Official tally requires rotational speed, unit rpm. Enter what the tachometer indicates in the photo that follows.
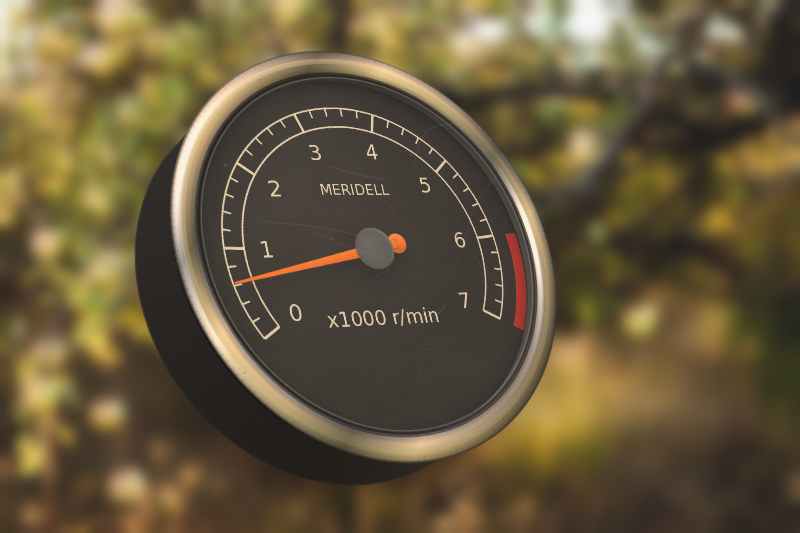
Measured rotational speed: 600 rpm
